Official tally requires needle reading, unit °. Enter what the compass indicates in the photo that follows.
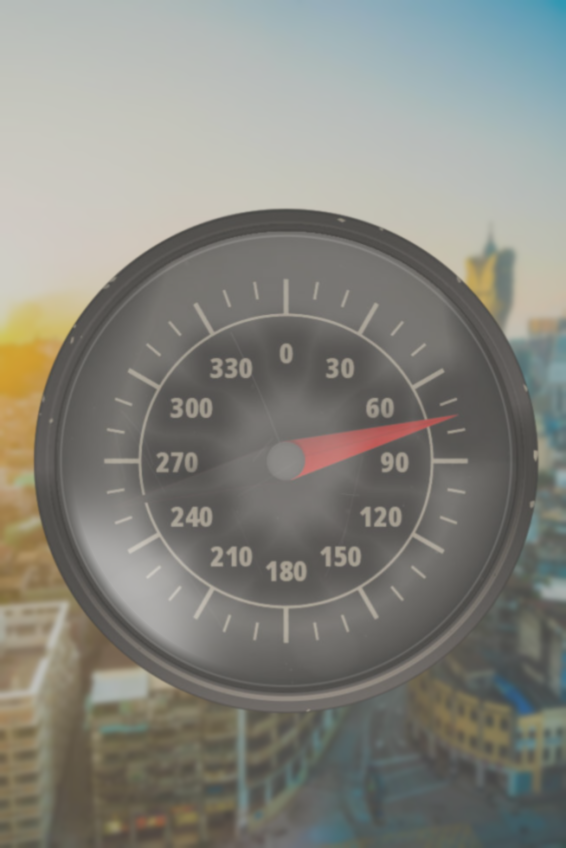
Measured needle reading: 75 °
